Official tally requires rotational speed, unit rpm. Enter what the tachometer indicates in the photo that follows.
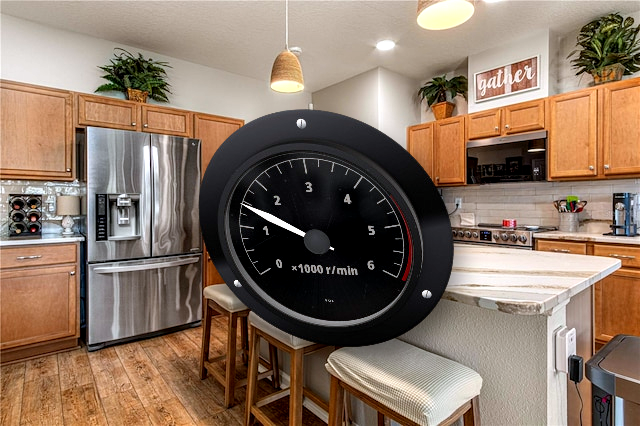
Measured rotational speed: 1500 rpm
